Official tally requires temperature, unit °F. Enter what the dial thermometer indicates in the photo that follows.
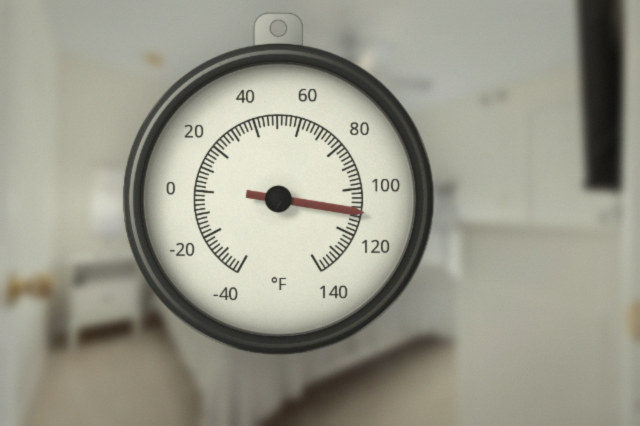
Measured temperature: 110 °F
